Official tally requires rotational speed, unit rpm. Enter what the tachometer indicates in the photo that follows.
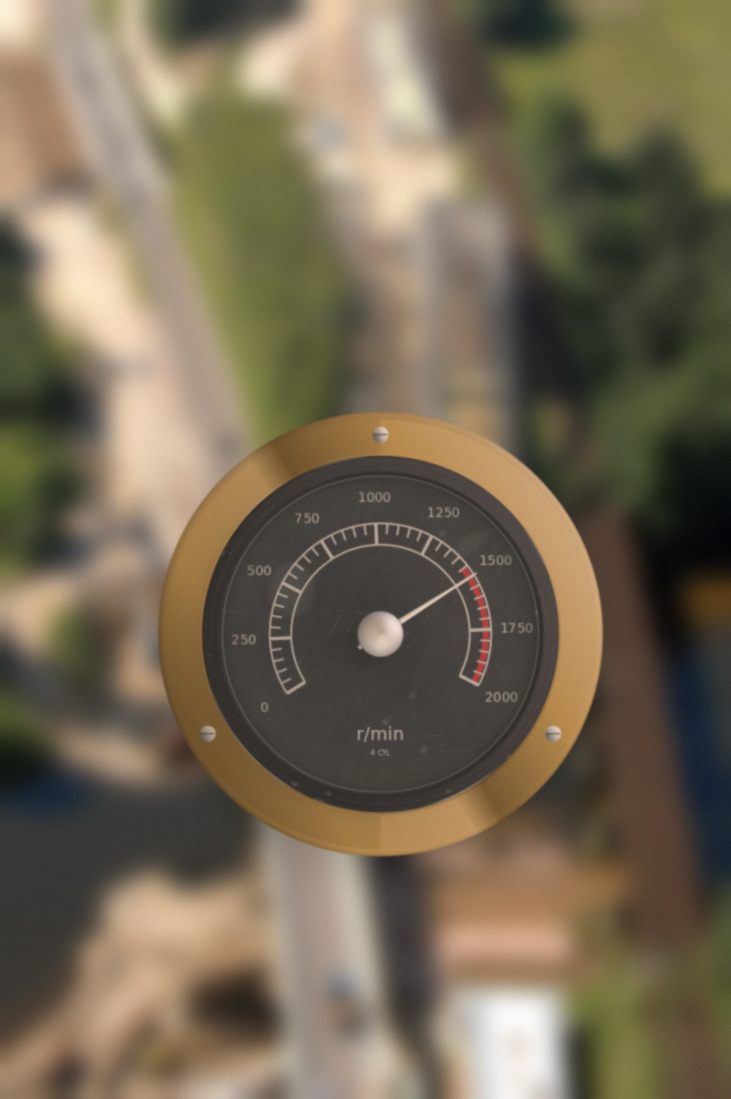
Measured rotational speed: 1500 rpm
